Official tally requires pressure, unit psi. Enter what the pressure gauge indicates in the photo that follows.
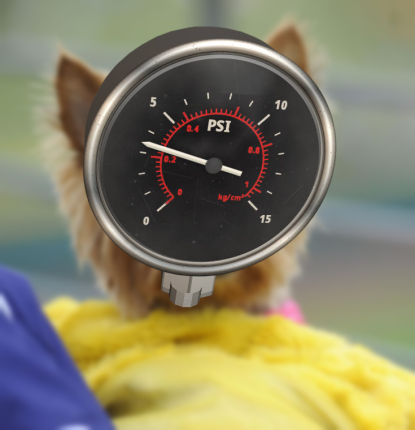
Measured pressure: 3.5 psi
